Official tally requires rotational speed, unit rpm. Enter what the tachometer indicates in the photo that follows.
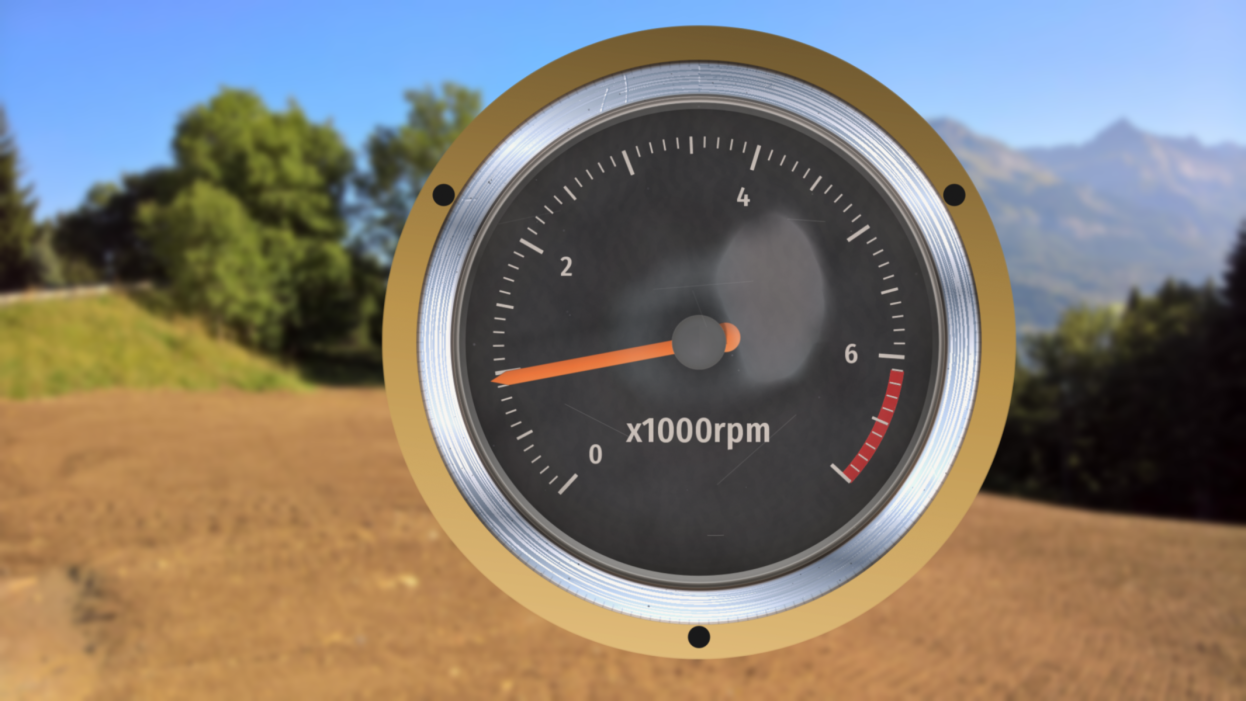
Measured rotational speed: 950 rpm
